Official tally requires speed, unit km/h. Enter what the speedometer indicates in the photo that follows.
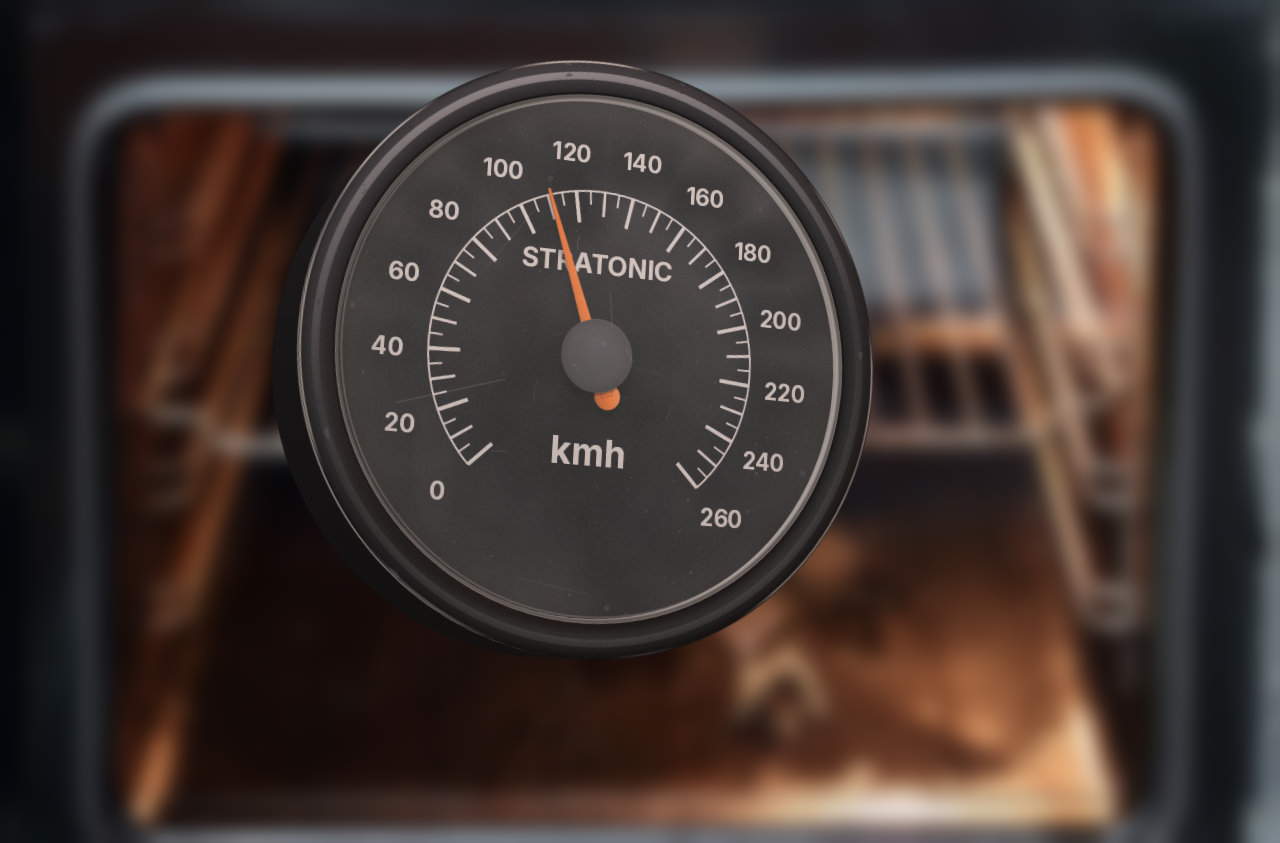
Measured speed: 110 km/h
